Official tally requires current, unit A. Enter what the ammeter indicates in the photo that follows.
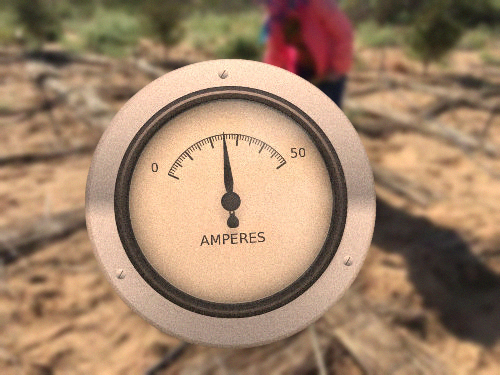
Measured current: 25 A
